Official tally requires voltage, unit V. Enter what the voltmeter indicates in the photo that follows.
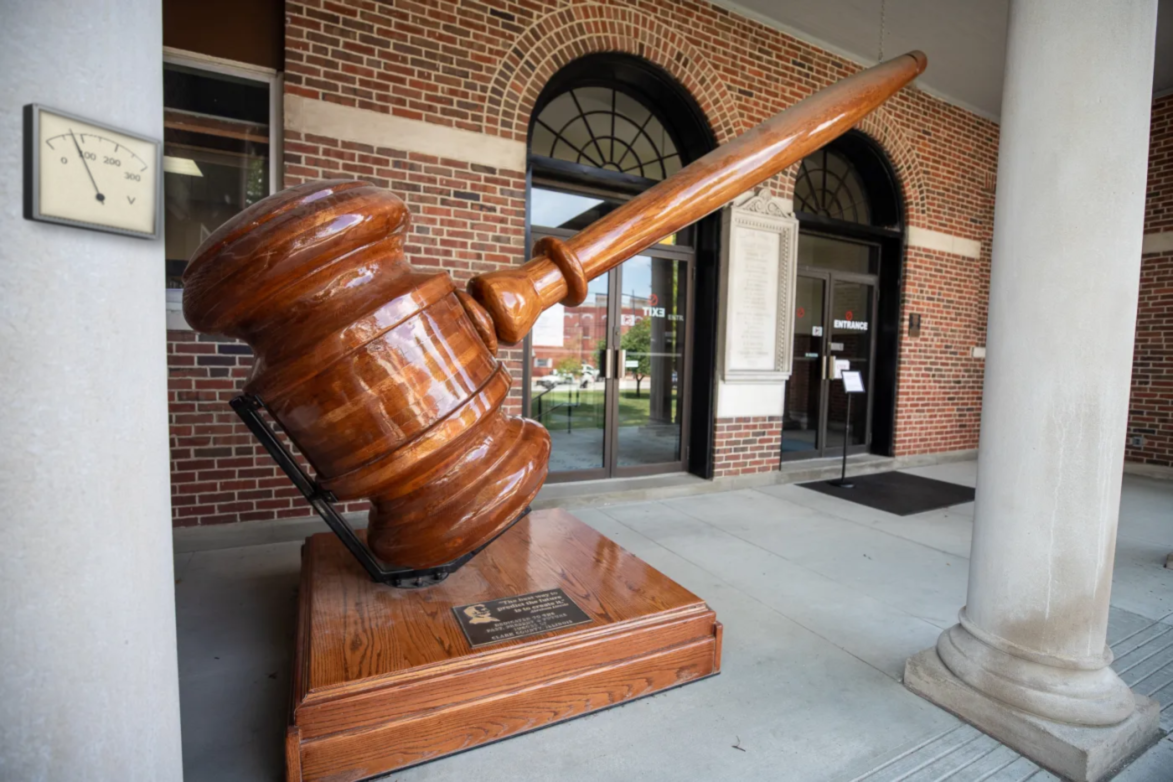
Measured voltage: 75 V
